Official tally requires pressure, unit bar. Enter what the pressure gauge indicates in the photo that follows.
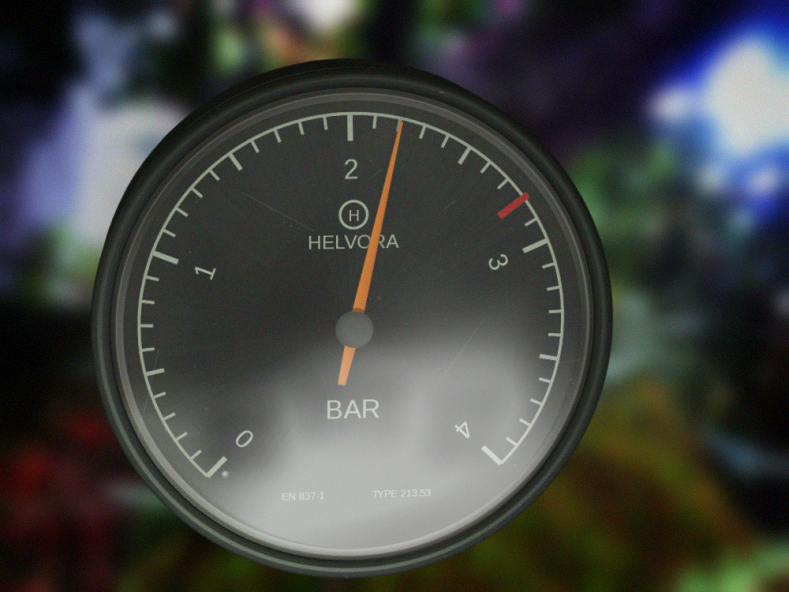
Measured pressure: 2.2 bar
